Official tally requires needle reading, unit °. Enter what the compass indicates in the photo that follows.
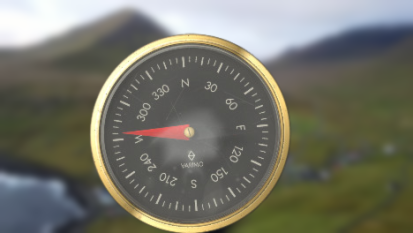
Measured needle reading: 275 °
